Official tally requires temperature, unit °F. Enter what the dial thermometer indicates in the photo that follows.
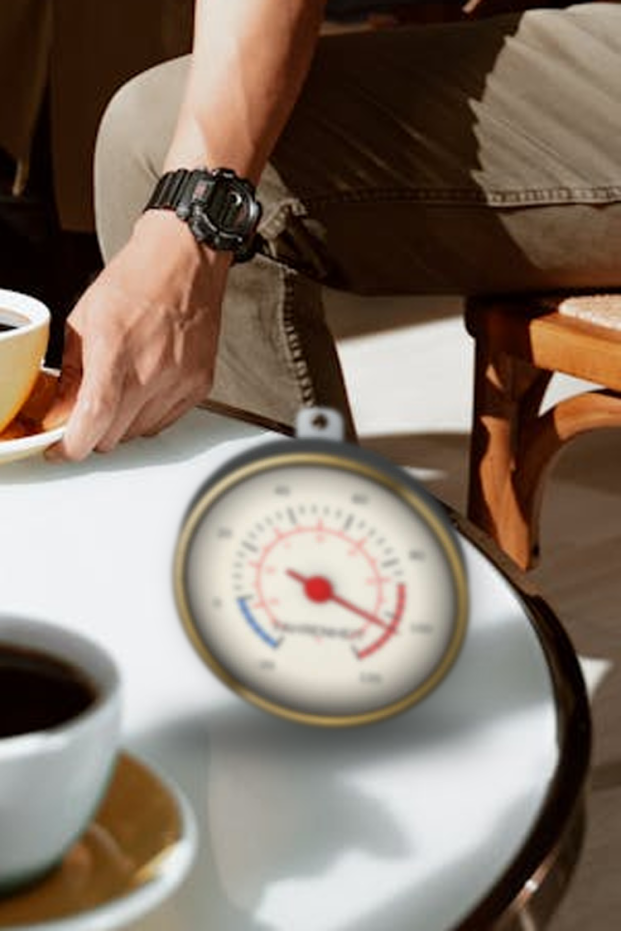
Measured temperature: 104 °F
